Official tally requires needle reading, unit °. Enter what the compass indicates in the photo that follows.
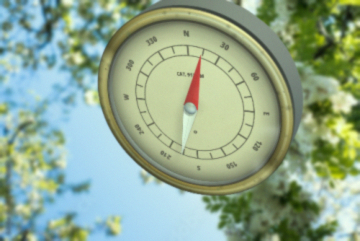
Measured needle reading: 15 °
